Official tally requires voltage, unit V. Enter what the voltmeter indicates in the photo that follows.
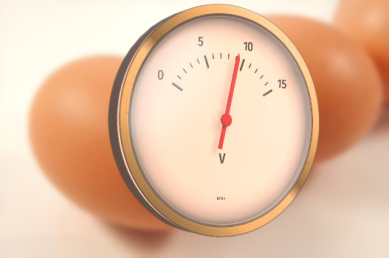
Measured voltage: 9 V
